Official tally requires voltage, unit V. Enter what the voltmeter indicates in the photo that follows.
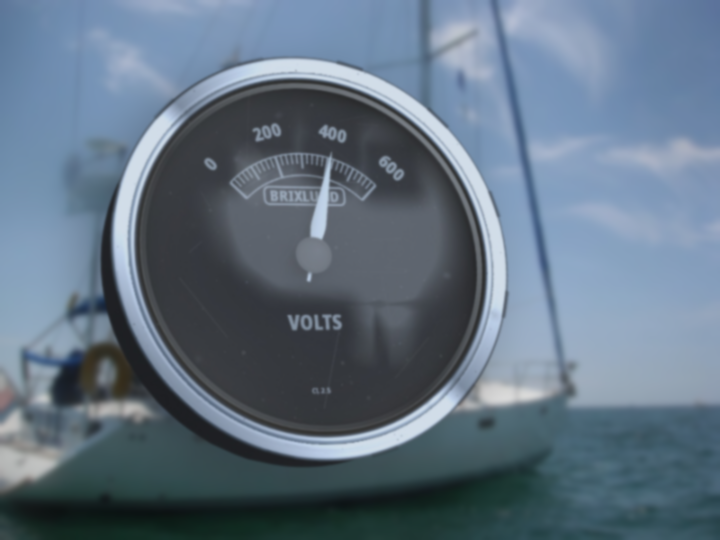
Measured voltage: 400 V
